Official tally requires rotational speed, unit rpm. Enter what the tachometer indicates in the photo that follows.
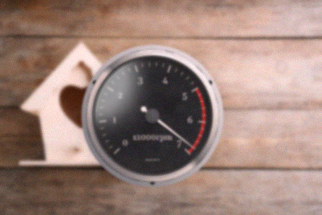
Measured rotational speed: 6800 rpm
